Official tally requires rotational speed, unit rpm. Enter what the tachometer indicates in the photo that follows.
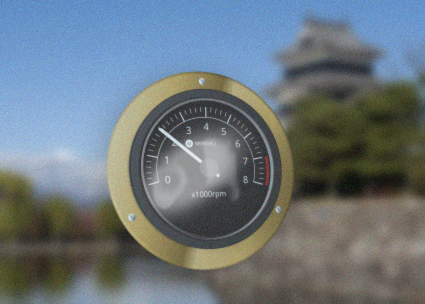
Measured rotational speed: 2000 rpm
